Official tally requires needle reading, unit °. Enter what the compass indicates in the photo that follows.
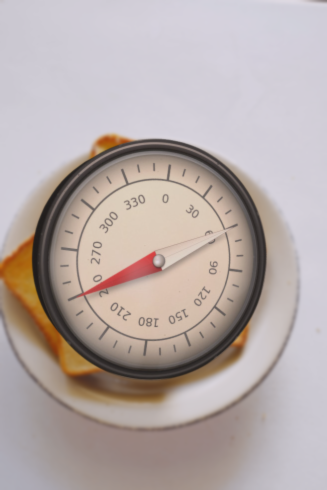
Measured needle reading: 240 °
